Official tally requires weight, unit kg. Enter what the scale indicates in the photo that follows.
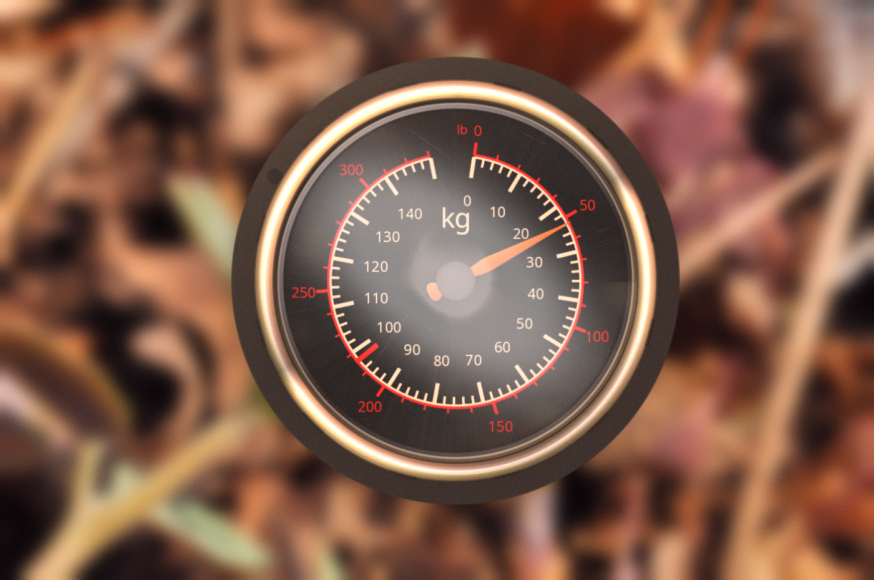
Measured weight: 24 kg
